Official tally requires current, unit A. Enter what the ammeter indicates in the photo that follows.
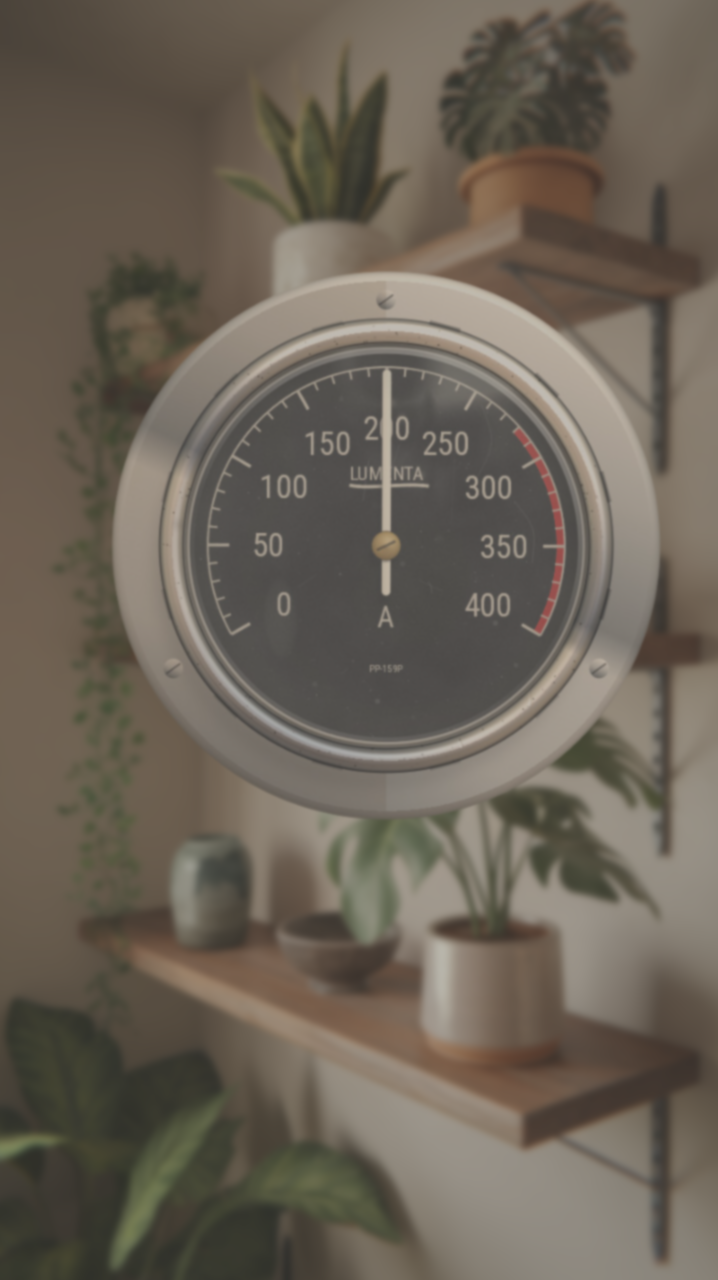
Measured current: 200 A
